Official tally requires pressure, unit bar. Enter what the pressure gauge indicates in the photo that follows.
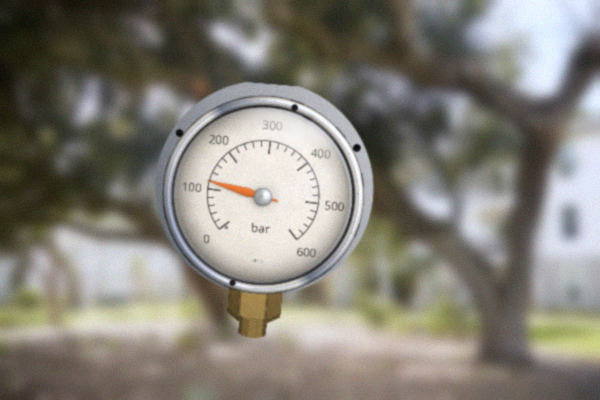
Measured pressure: 120 bar
